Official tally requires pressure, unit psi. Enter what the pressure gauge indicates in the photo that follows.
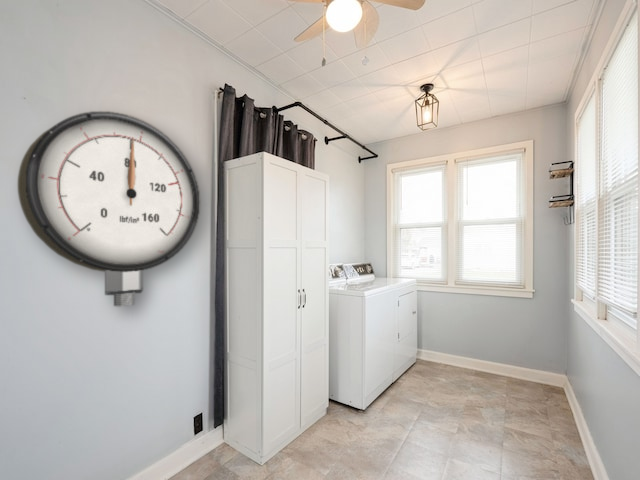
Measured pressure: 80 psi
